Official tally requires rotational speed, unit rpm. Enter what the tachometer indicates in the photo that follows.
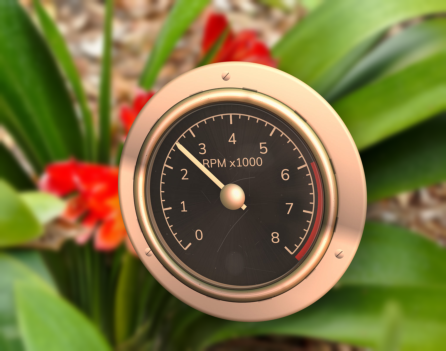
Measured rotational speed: 2600 rpm
